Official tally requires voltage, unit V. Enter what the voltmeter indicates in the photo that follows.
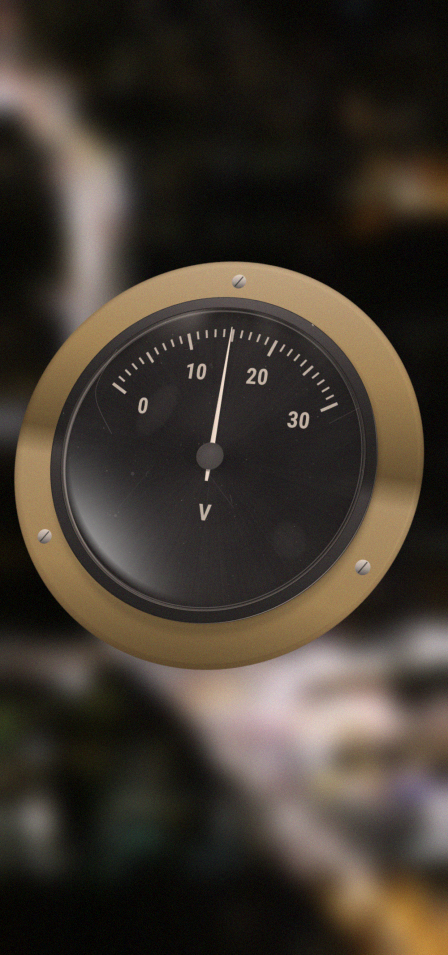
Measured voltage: 15 V
